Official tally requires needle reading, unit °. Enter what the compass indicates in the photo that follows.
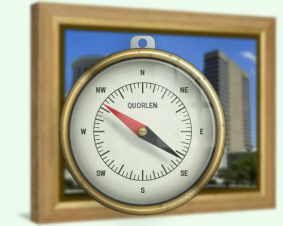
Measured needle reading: 305 °
